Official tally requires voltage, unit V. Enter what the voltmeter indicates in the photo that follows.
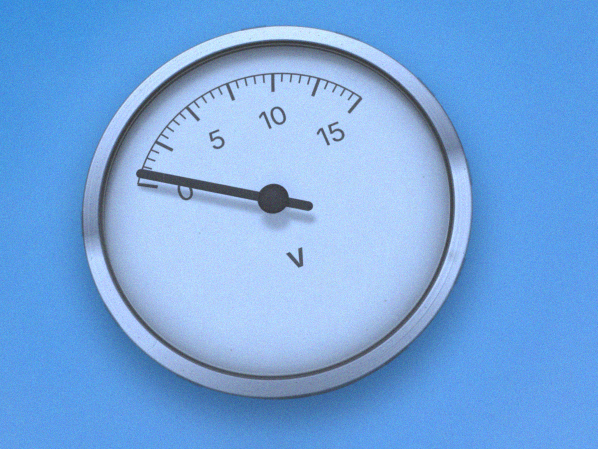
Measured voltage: 0.5 V
